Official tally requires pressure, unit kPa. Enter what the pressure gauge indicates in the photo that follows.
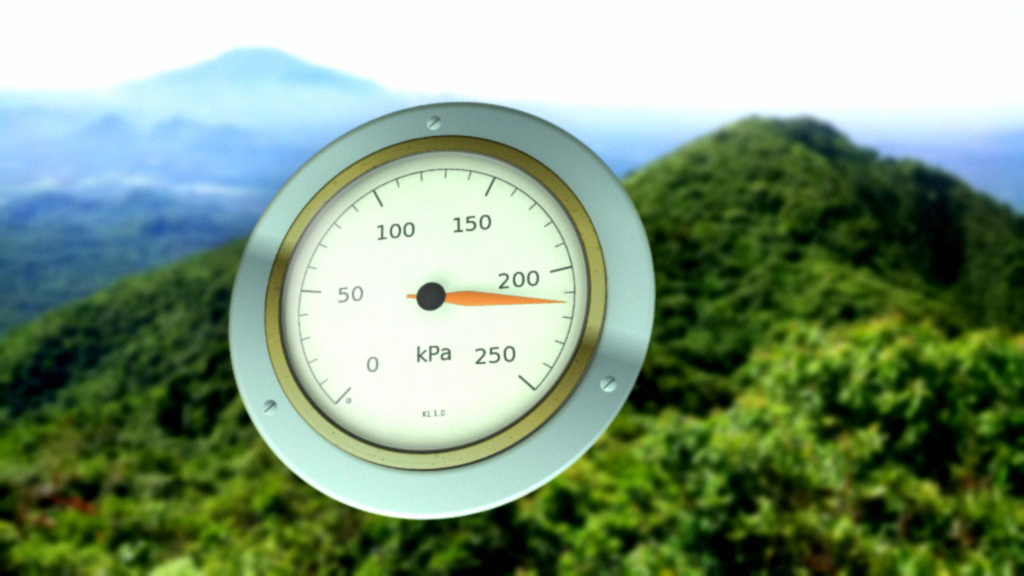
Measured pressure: 215 kPa
